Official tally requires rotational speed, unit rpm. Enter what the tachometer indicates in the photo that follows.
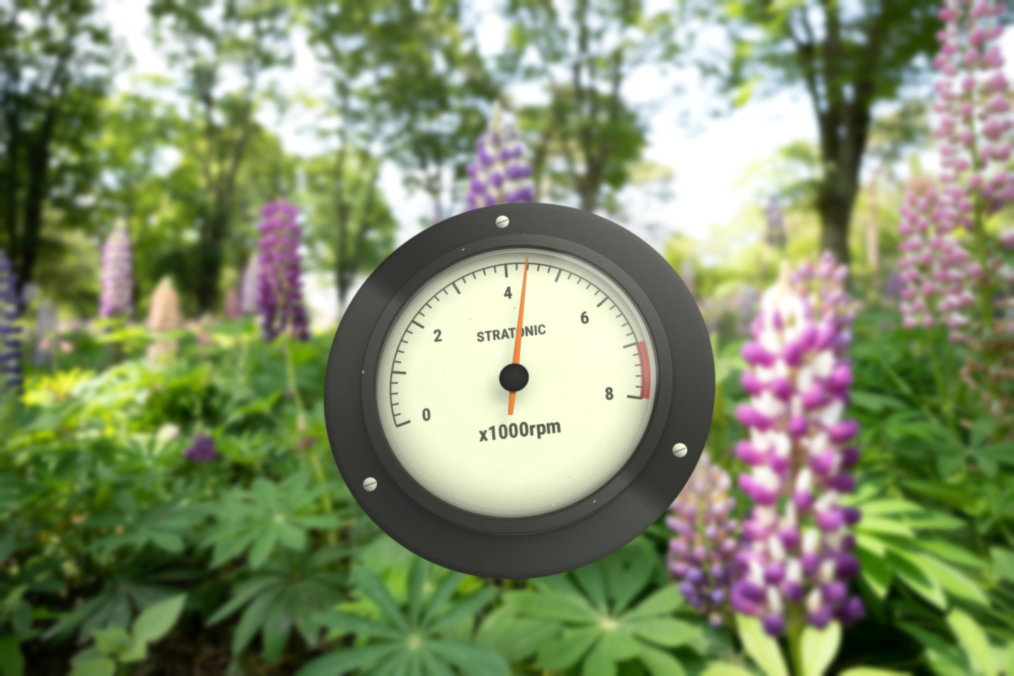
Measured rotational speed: 4400 rpm
